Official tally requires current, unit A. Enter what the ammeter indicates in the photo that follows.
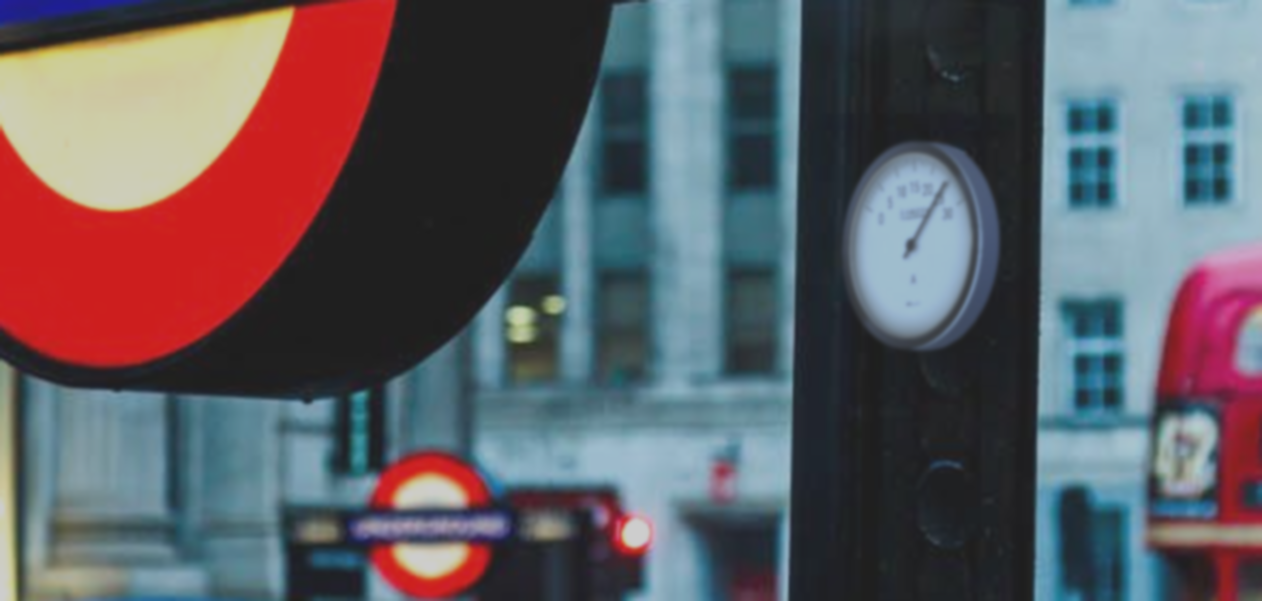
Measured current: 25 A
